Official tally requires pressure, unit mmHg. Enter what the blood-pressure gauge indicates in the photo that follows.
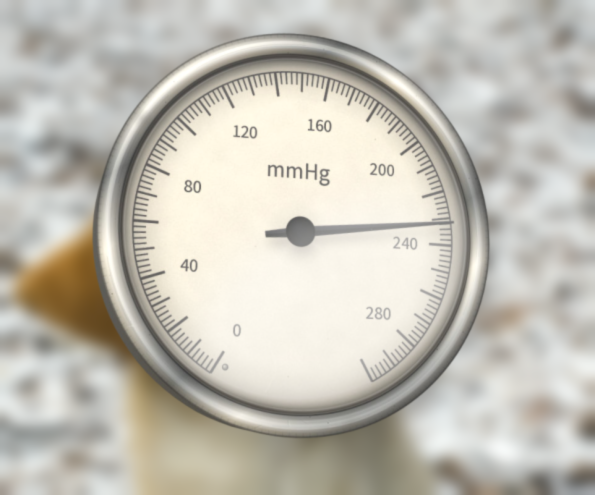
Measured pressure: 232 mmHg
